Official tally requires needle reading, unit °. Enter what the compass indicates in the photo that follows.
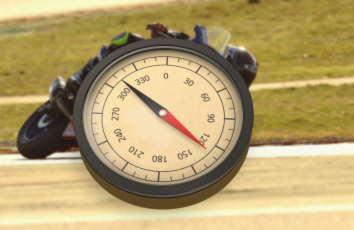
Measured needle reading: 130 °
